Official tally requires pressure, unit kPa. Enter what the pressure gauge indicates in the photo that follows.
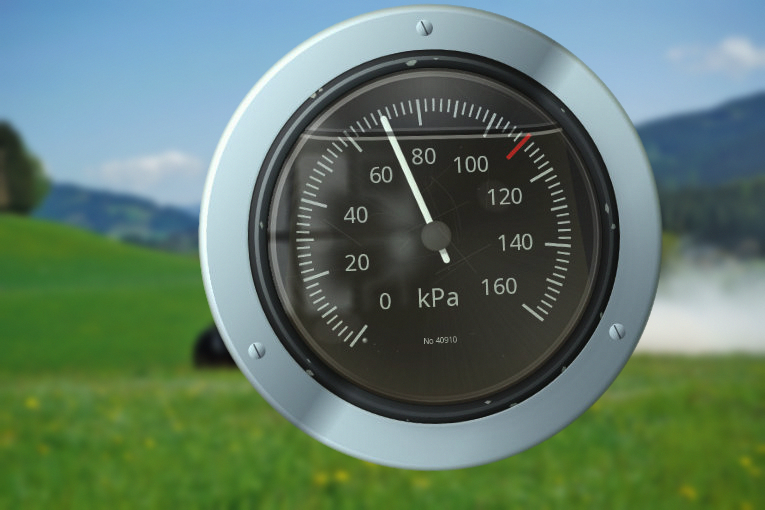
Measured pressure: 70 kPa
